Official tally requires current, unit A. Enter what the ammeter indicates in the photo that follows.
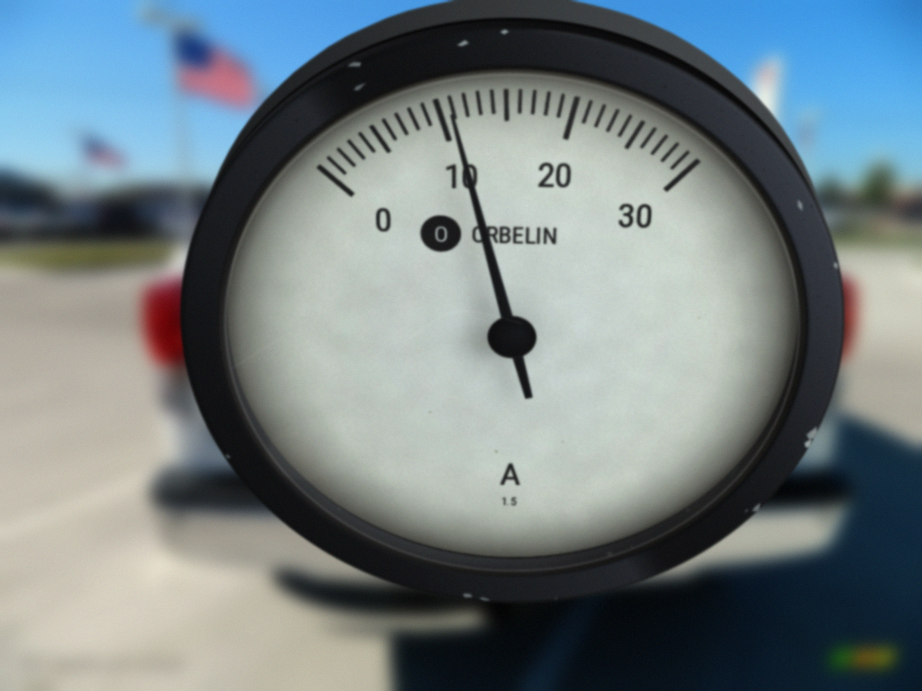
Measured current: 11 A
